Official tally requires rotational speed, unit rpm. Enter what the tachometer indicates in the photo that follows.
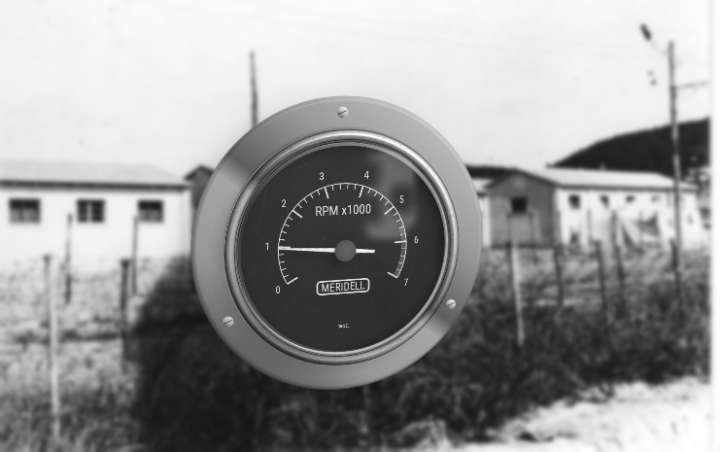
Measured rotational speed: 1000 rpm
